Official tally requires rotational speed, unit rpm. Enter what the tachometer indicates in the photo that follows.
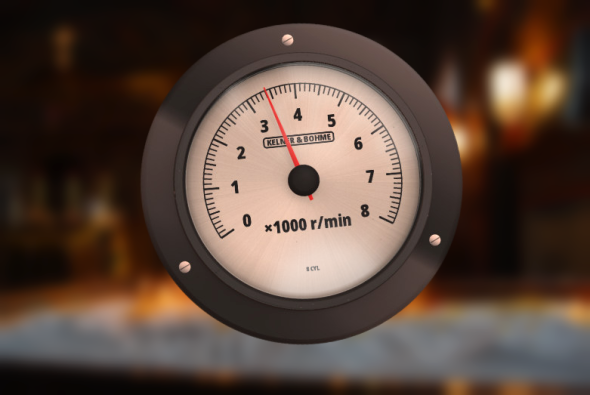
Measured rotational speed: 3400 rpm
